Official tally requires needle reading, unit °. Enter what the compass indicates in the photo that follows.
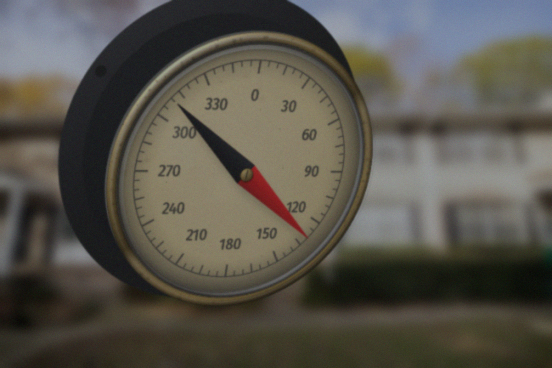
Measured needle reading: 130 °
